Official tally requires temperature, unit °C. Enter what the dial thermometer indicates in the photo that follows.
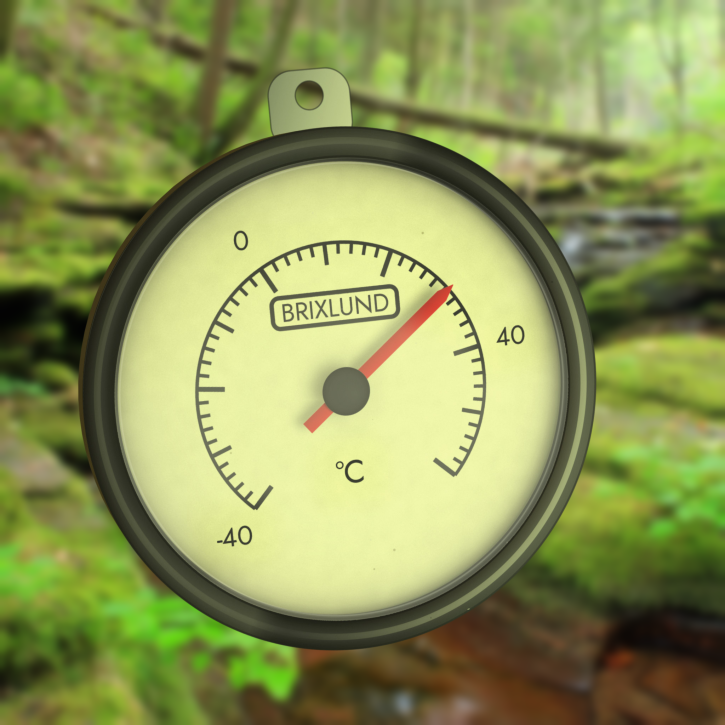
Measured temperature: 30 °C
